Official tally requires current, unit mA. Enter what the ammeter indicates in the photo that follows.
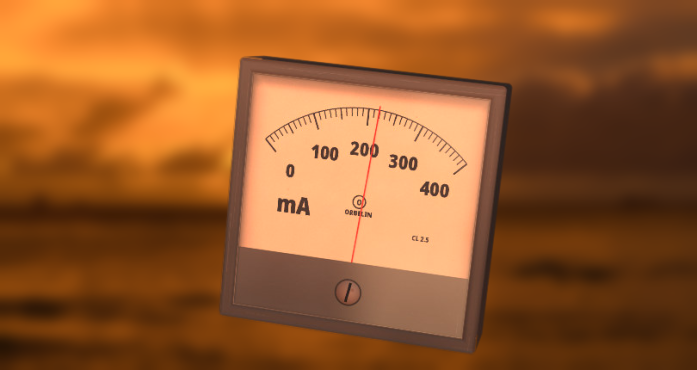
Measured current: 220 mA
